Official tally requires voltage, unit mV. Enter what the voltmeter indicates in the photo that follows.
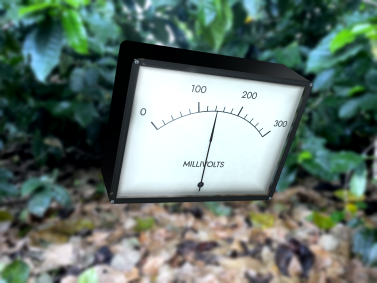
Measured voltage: 140 mV
